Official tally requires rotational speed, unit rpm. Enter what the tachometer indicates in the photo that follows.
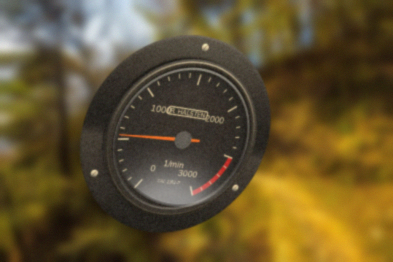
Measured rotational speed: 550 rpm
